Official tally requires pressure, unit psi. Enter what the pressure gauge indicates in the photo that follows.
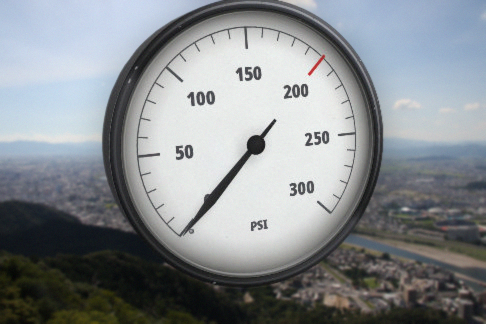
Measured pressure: 0 psi
